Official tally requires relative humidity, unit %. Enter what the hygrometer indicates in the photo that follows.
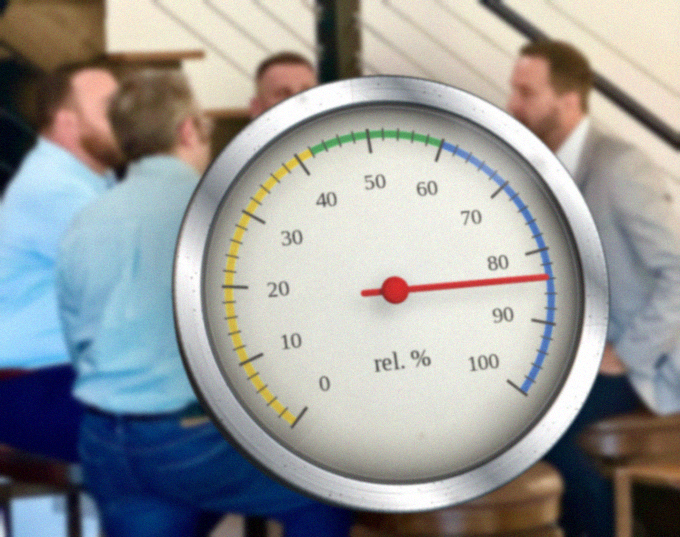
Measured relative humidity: 84 %
